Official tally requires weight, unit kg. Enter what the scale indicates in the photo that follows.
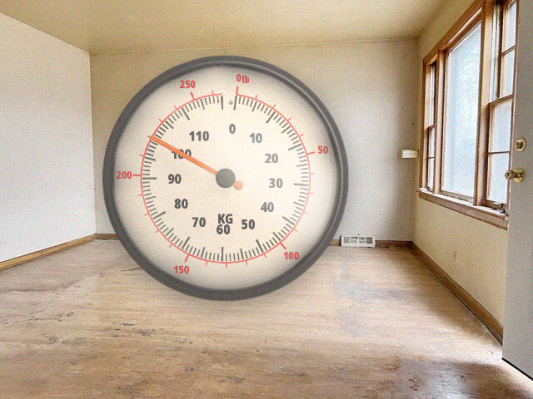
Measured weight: 100 kg
